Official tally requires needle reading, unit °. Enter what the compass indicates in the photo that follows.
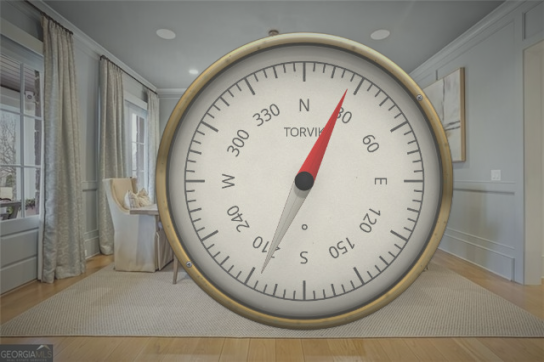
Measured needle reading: 25 °
